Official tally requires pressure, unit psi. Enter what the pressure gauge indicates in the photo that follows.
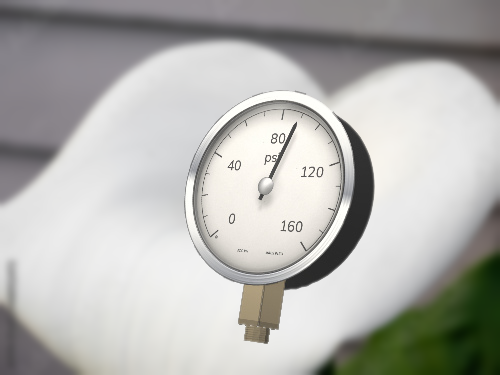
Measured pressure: 90 psi
